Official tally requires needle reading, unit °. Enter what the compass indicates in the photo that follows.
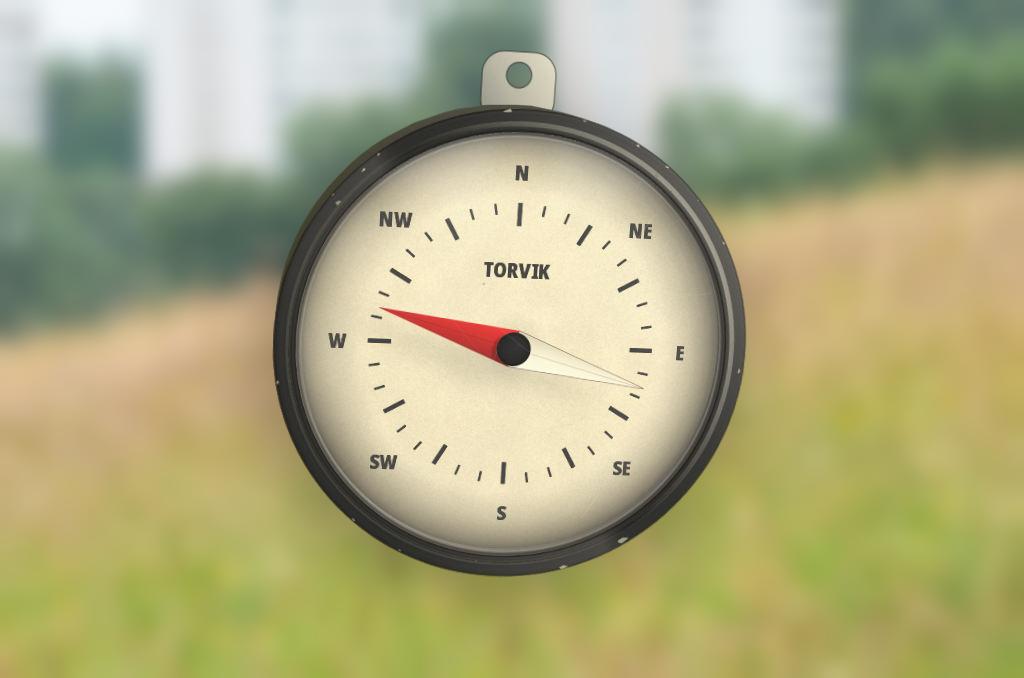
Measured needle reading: 285 °
